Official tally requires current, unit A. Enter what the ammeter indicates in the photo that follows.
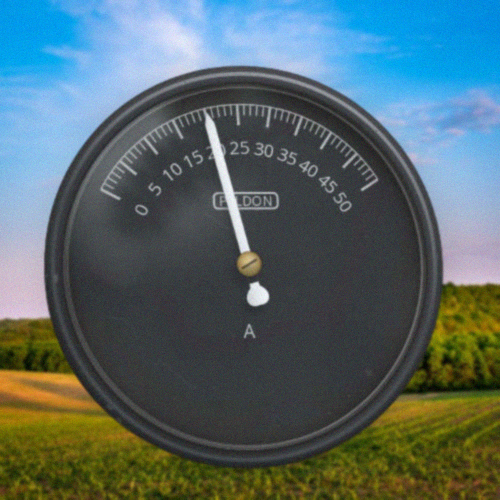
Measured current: 20 A
